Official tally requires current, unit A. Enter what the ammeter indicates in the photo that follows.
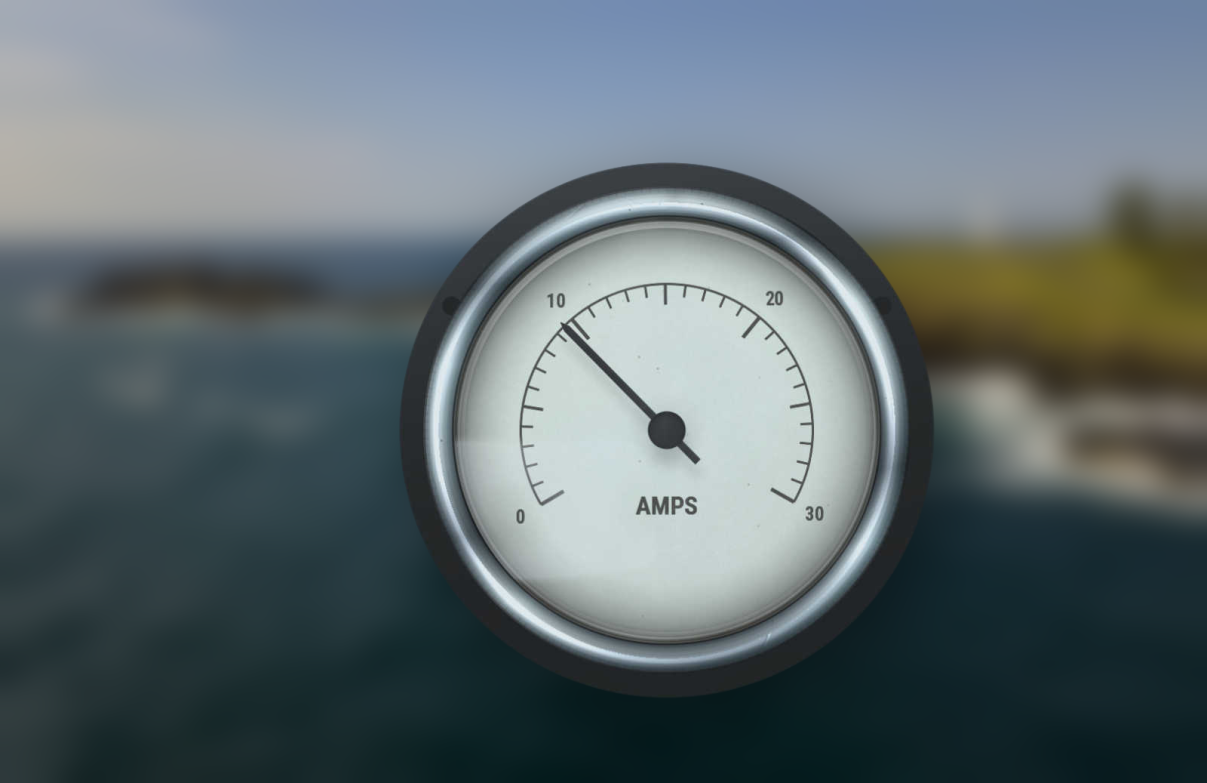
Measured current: 9.5 A
